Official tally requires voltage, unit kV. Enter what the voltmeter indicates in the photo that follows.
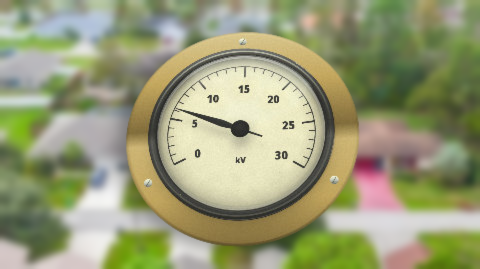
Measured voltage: 6 kV
